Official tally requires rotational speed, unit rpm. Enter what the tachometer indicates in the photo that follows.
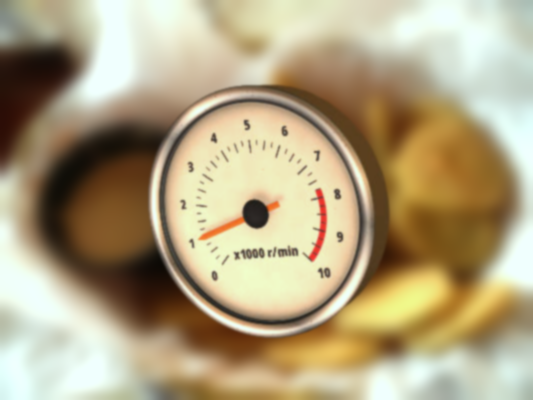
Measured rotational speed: 1000 rpm
